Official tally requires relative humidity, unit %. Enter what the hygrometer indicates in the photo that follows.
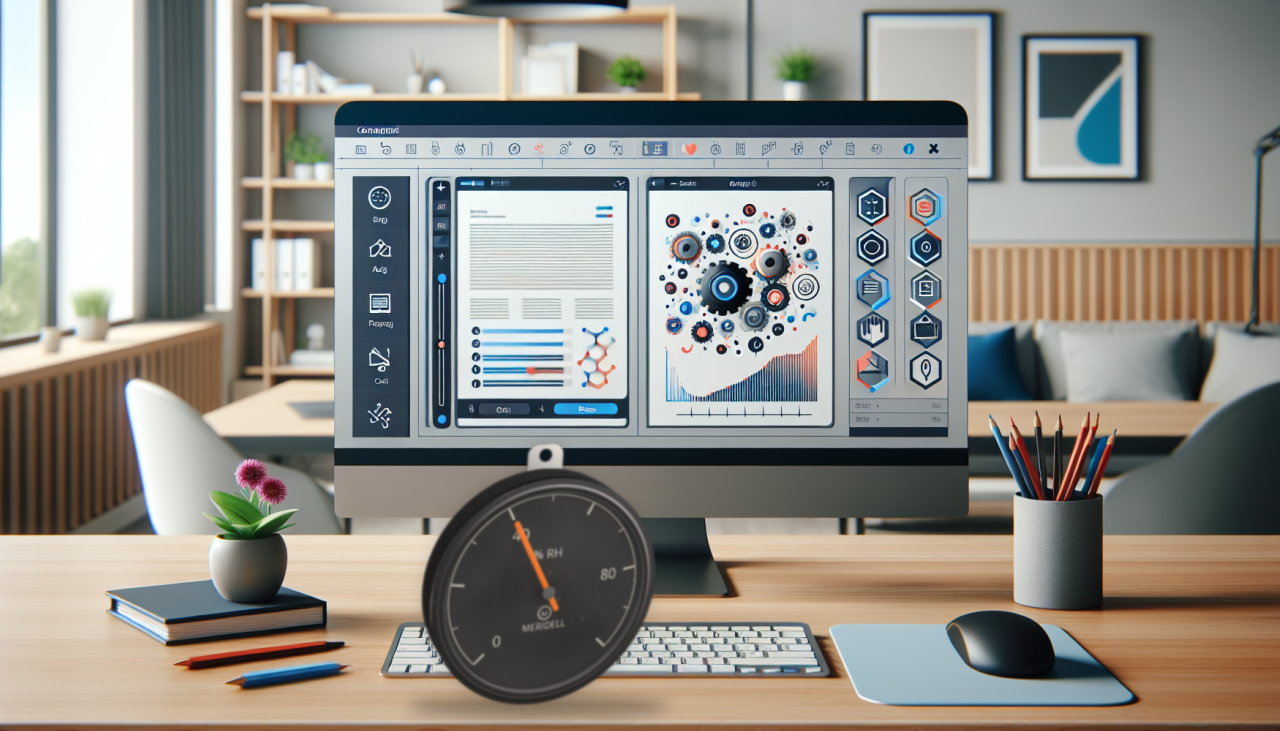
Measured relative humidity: 40 %
